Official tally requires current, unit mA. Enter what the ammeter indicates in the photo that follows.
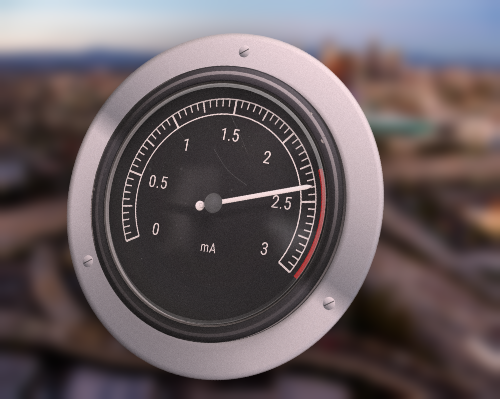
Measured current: 2.4 mA
